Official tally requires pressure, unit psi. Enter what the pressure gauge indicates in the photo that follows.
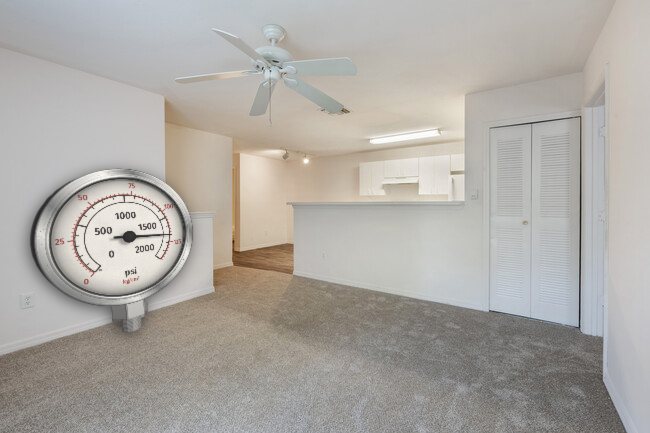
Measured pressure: 1700 psi
